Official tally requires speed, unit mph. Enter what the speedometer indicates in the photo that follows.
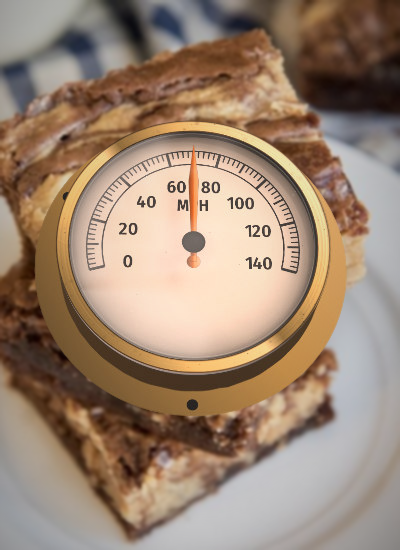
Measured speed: 70 mph
